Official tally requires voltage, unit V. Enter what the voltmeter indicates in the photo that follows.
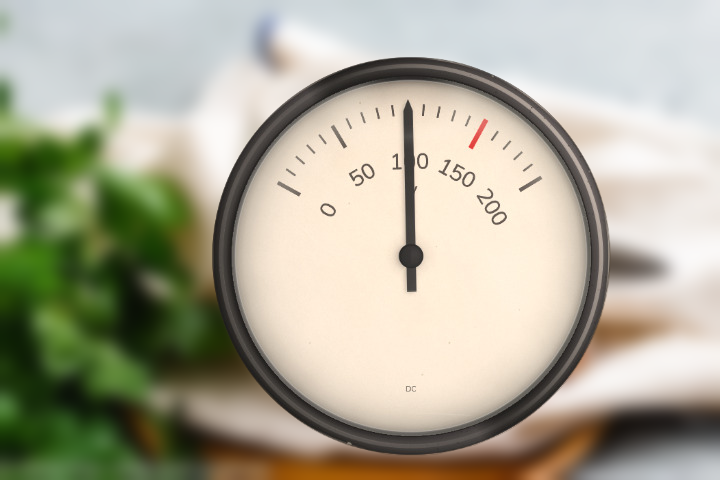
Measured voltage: 100 V
